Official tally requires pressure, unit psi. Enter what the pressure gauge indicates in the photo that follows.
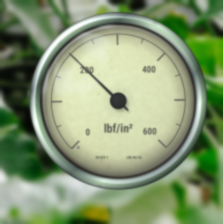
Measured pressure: 200 psi
